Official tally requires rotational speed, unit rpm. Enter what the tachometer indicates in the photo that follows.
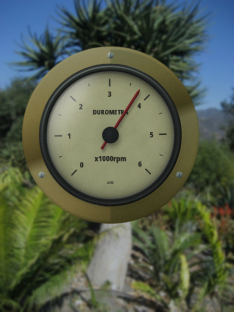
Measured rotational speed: 3750 rpm
